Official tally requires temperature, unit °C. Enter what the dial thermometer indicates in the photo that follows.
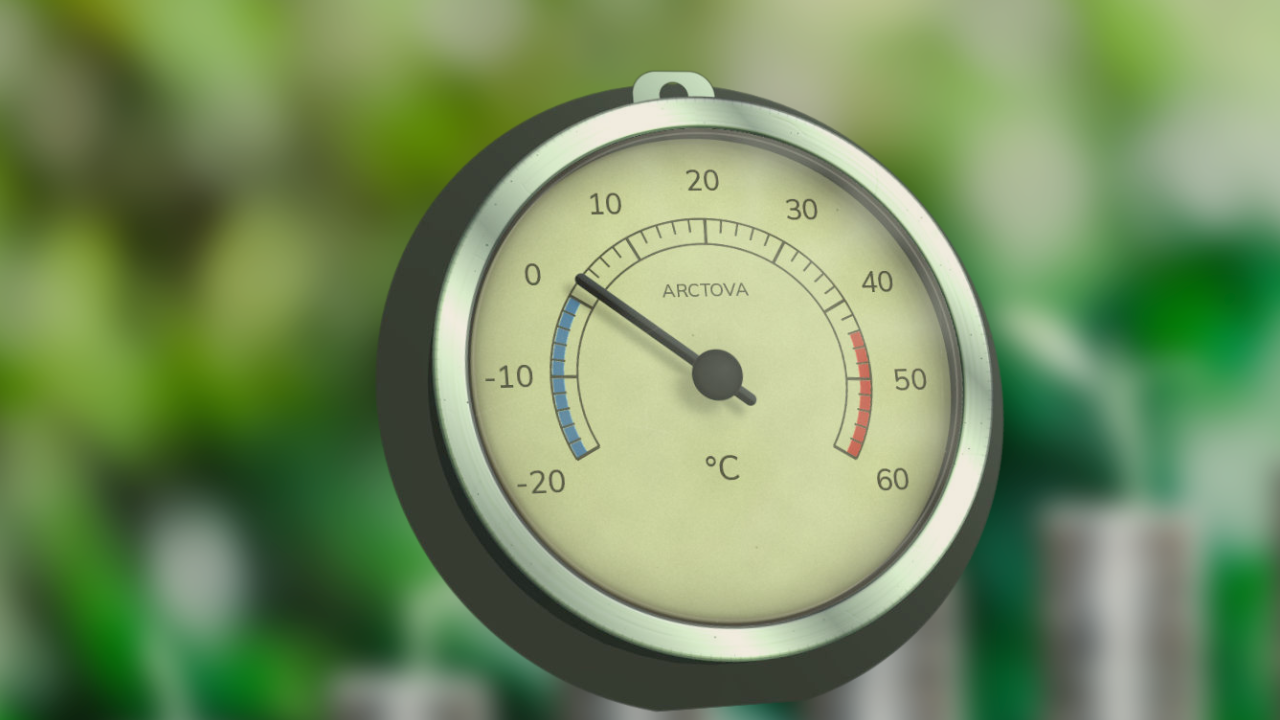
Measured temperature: 2 °C
